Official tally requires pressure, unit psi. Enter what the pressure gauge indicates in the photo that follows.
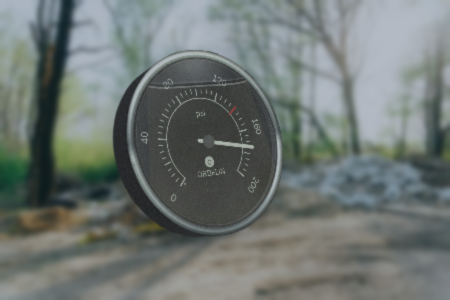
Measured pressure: 175 psi
